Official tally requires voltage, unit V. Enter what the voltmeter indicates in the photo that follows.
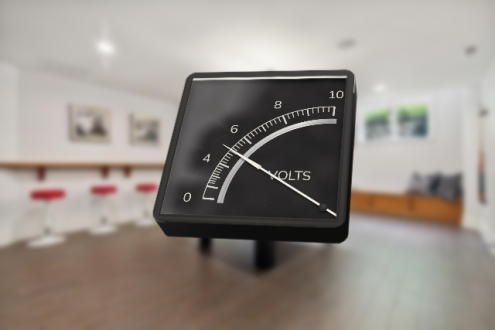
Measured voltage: 5 V
